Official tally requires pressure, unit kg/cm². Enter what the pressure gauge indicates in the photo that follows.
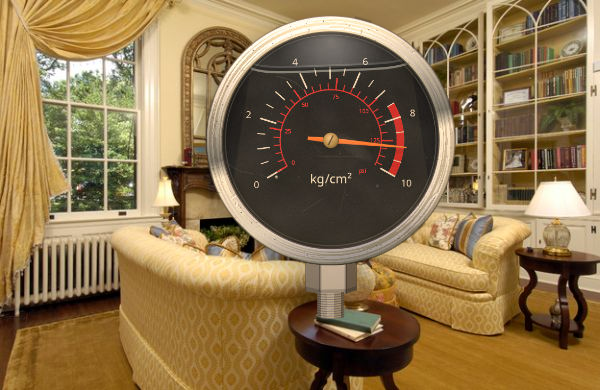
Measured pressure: 9 kg/cm²
